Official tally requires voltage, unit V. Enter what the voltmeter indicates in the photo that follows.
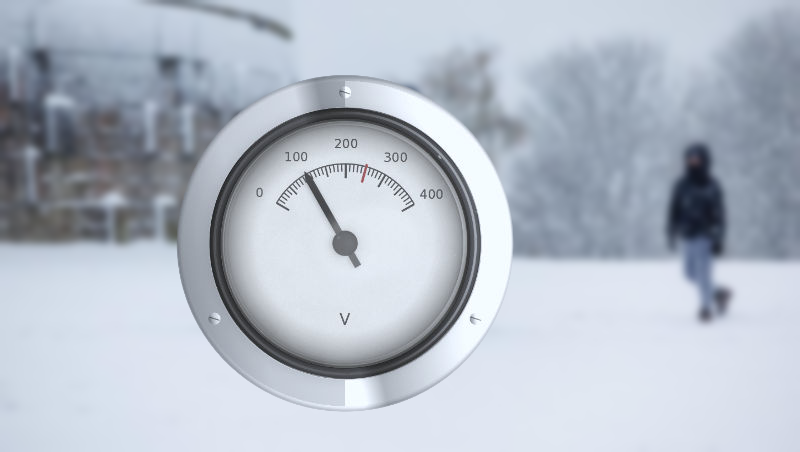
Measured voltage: 100 V
